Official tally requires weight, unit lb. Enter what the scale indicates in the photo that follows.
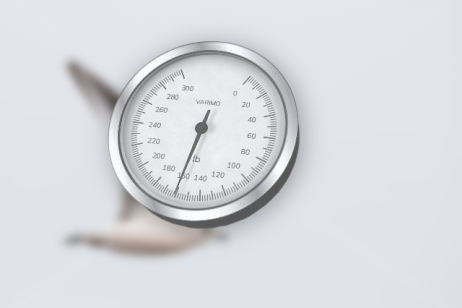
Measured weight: 160 lb
